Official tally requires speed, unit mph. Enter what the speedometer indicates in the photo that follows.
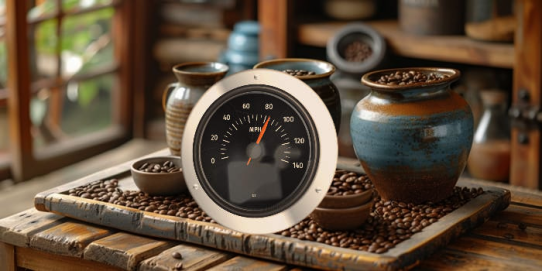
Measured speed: 85 mph
